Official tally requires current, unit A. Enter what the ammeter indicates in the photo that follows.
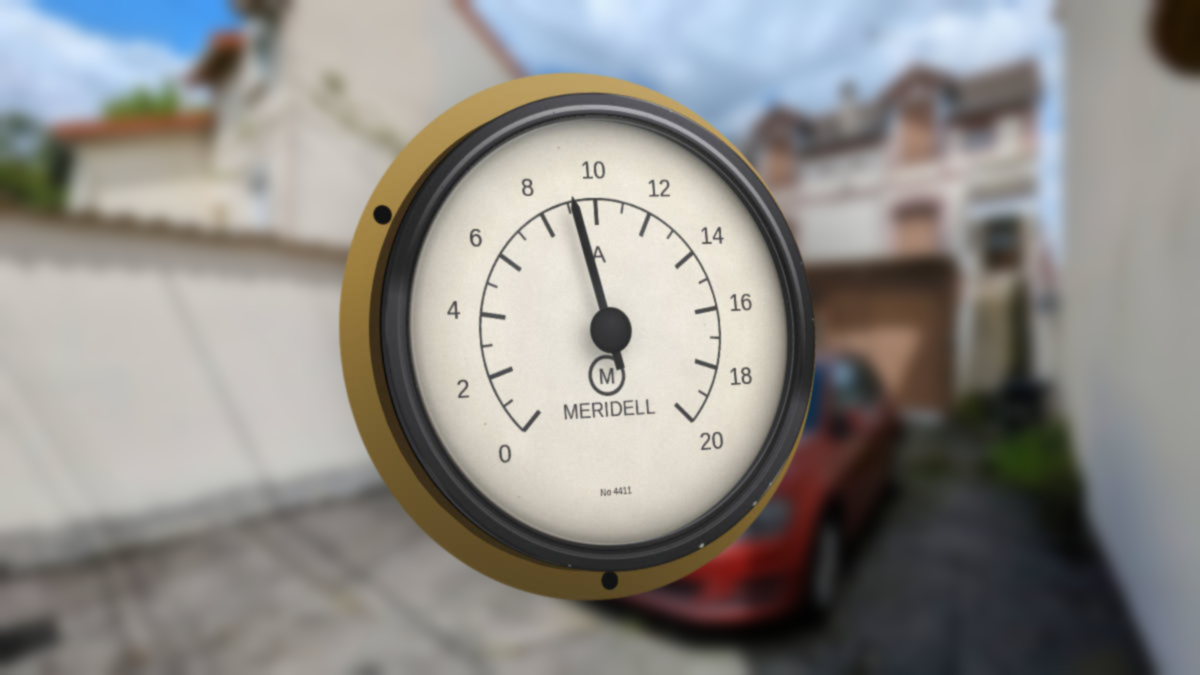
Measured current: 9 A
